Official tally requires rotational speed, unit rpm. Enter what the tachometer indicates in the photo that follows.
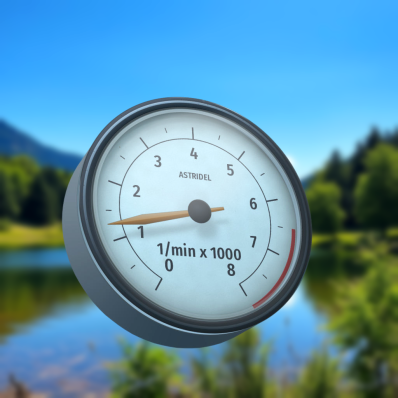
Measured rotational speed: 1250 rpm
